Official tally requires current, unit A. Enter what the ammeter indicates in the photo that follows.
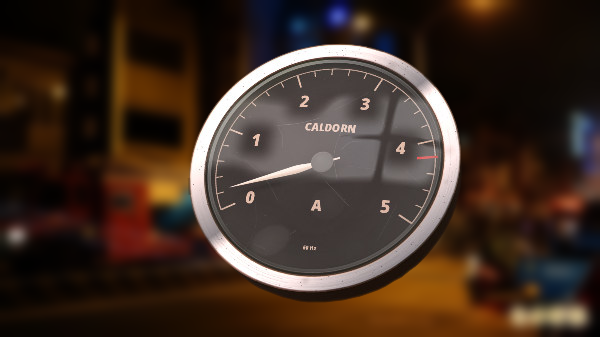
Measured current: 0.2 A
